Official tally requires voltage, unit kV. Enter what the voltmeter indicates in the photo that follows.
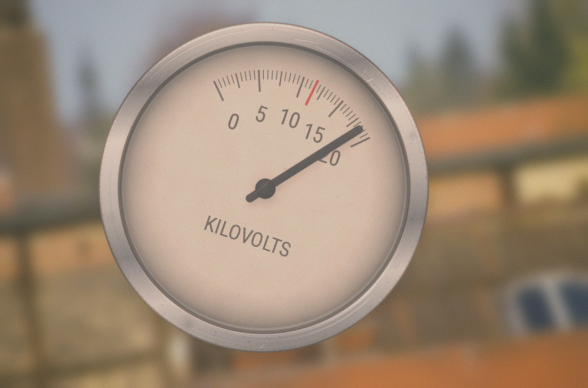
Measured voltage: 18.5 kV
